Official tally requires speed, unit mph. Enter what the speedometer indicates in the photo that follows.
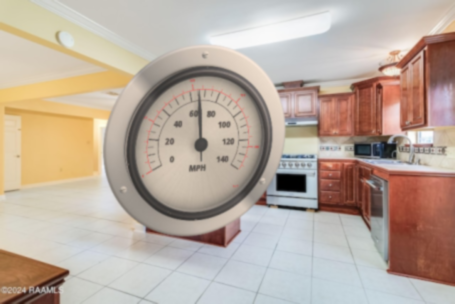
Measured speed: 65 mph
